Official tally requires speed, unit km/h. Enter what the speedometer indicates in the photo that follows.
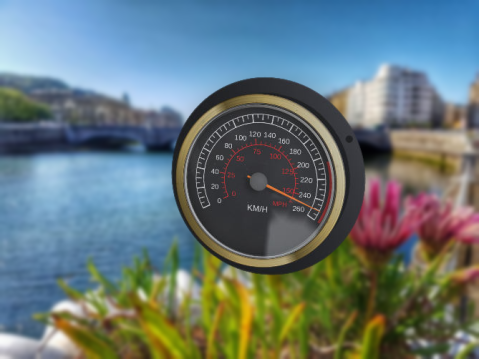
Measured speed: 250 km/h
